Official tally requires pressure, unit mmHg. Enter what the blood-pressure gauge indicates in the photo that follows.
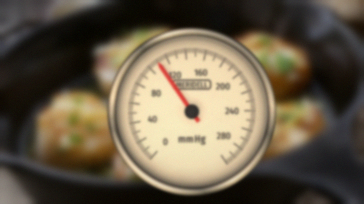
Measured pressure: 110 mmHg
